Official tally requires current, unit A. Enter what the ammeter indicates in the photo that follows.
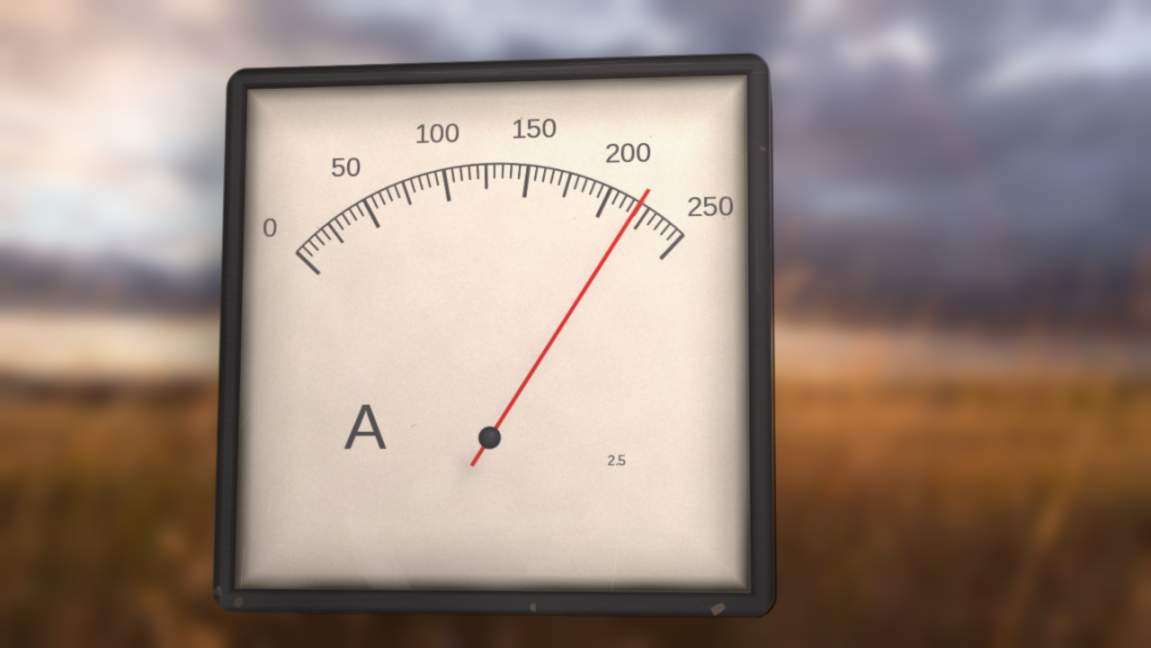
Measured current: 220 A
